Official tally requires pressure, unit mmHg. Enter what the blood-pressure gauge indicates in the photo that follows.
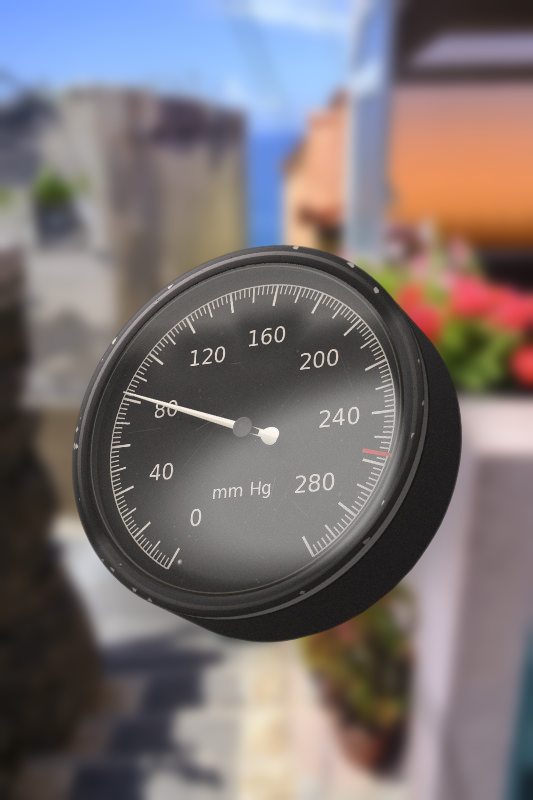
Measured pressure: 82 mmHg
